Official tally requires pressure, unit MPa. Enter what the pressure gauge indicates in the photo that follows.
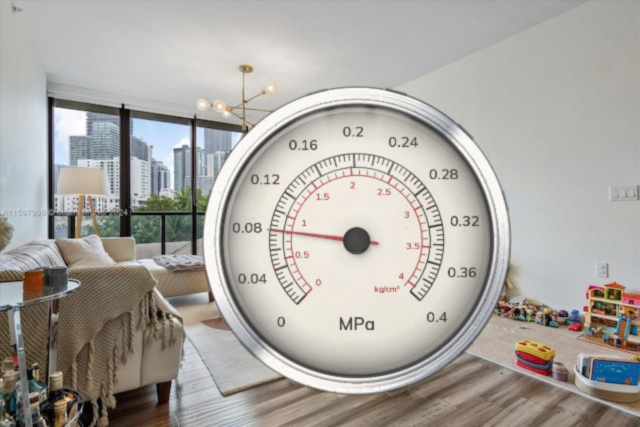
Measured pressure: 0.08 MPa
